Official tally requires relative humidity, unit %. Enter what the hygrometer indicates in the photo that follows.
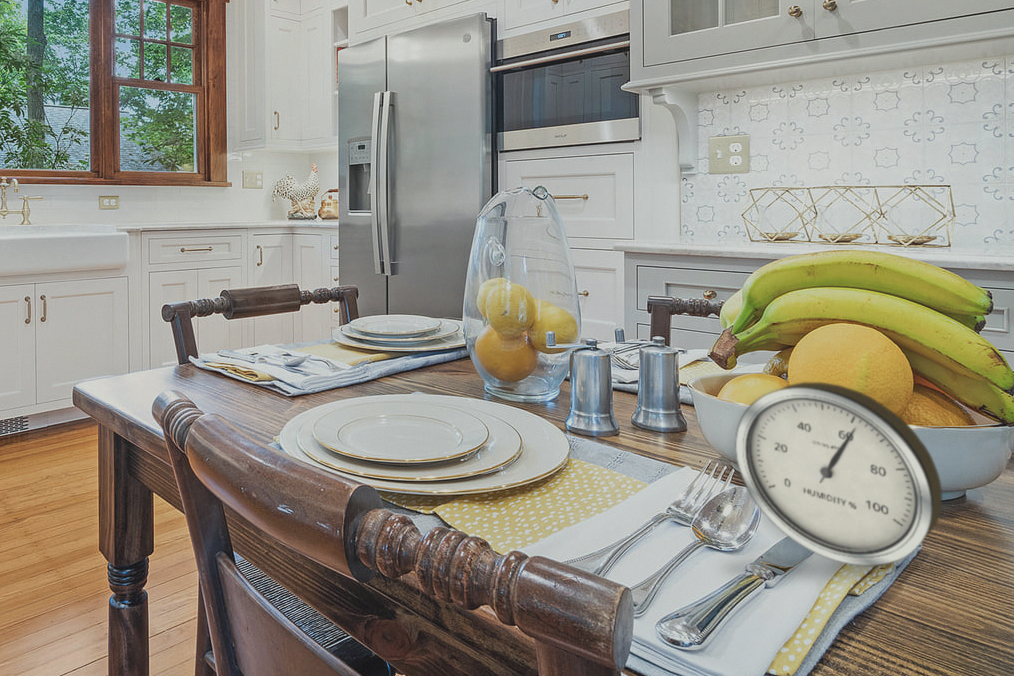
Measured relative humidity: 62 %
